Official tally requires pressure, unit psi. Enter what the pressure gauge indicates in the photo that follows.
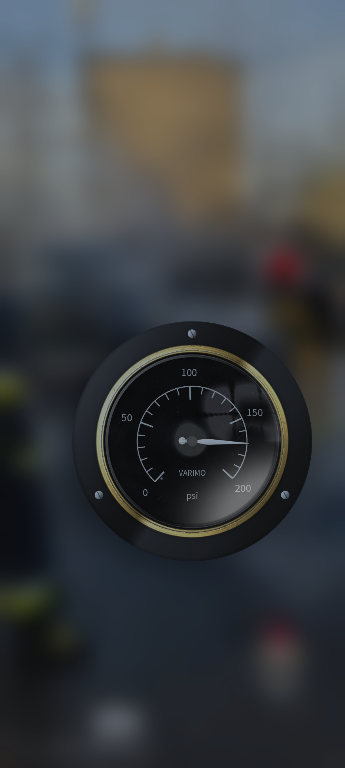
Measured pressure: 170 psi
